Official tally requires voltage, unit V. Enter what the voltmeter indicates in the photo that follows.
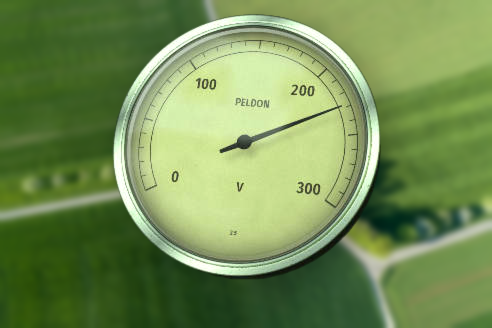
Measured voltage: 230 V
